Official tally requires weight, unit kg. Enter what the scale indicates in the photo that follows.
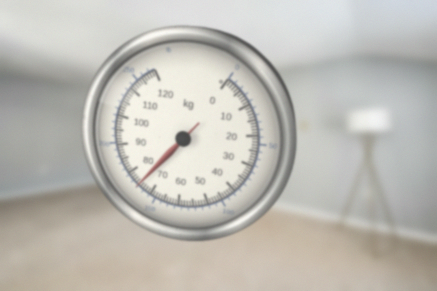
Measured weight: 75 kg
